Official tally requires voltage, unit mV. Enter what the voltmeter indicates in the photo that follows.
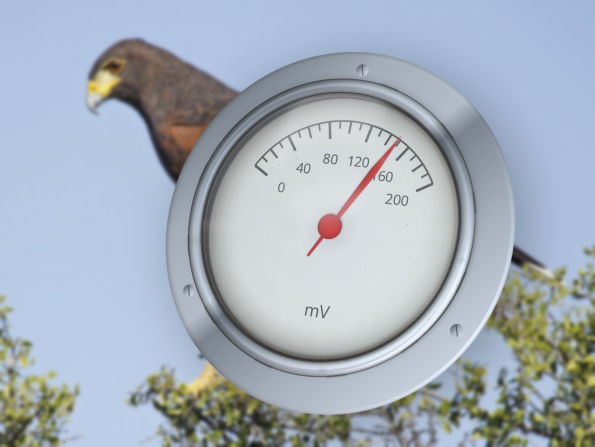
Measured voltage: 150 mV
